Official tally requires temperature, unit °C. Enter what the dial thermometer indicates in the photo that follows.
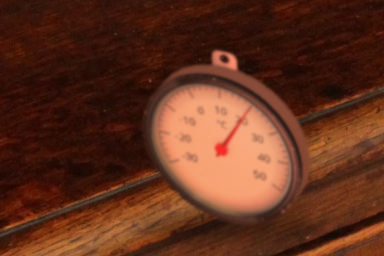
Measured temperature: 20 °C
